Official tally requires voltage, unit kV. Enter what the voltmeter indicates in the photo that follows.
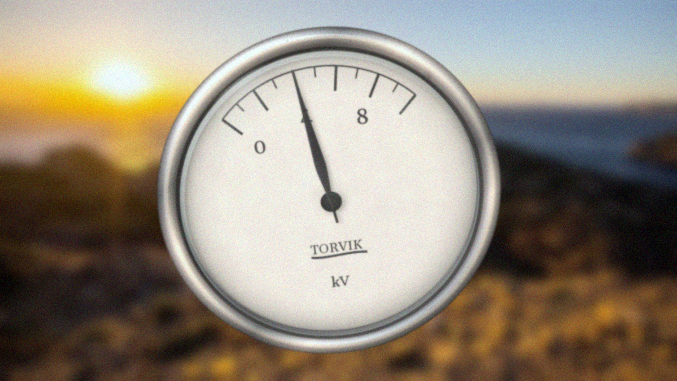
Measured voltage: 4 kV
